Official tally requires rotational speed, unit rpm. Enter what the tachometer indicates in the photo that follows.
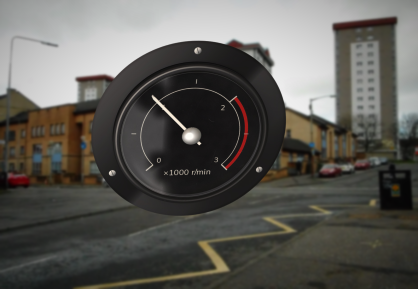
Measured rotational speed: 1000 rpm
